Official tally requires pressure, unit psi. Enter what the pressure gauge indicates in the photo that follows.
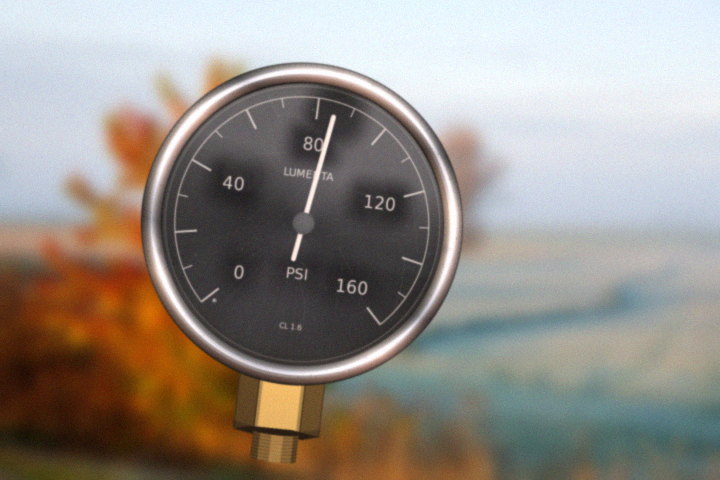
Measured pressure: 85 psi
